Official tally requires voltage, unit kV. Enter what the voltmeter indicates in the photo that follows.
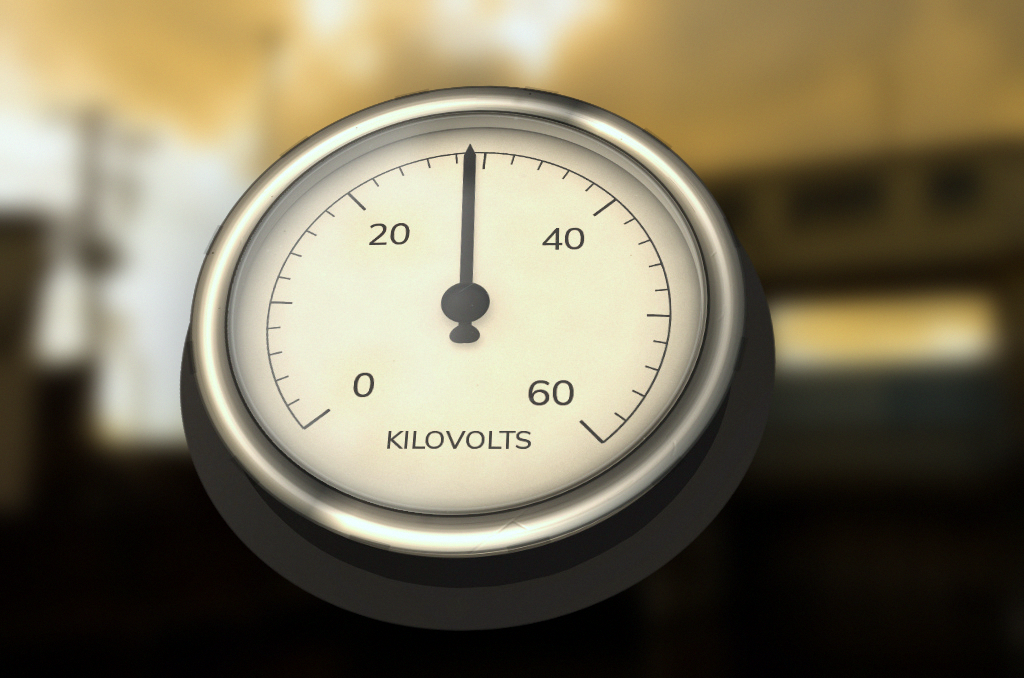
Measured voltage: 29 kV
